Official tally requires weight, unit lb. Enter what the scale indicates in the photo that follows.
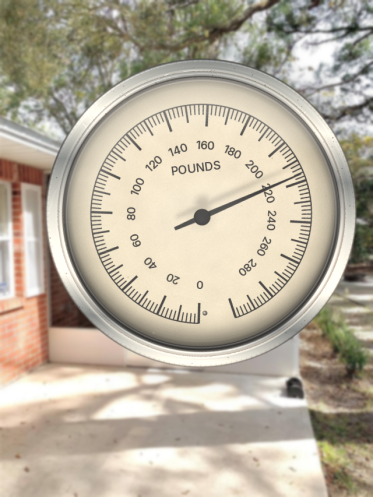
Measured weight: 216 lb
